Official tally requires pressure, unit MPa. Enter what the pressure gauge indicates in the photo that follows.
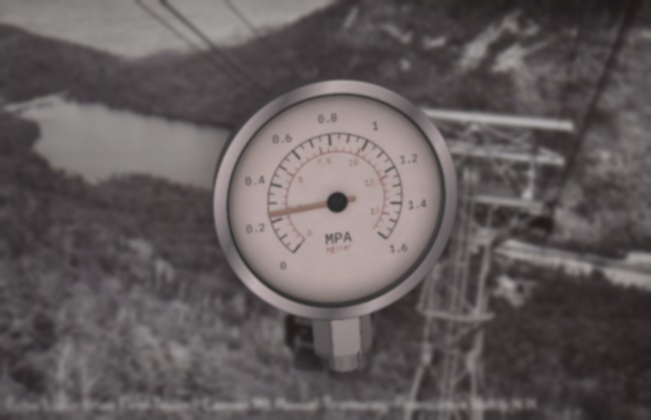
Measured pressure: 0.25 MPa
